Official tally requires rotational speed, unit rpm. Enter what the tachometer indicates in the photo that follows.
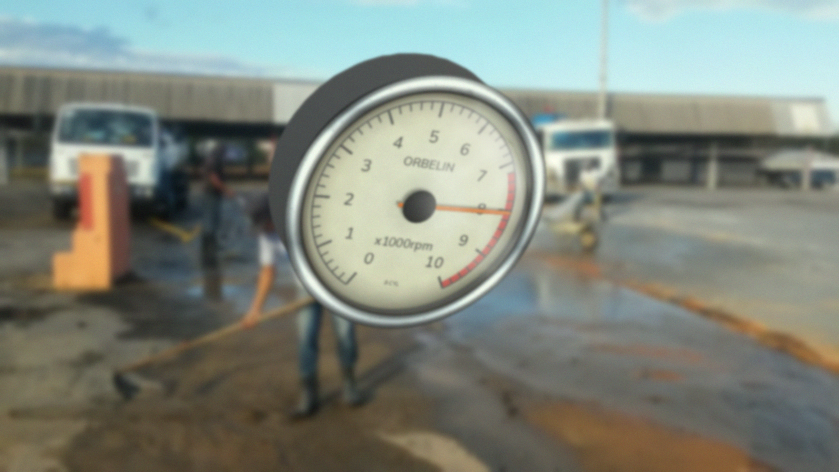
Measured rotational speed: 8000 rpm
